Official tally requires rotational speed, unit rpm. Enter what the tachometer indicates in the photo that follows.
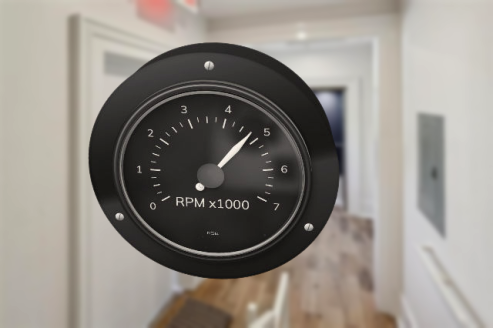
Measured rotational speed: 4750 rpm
